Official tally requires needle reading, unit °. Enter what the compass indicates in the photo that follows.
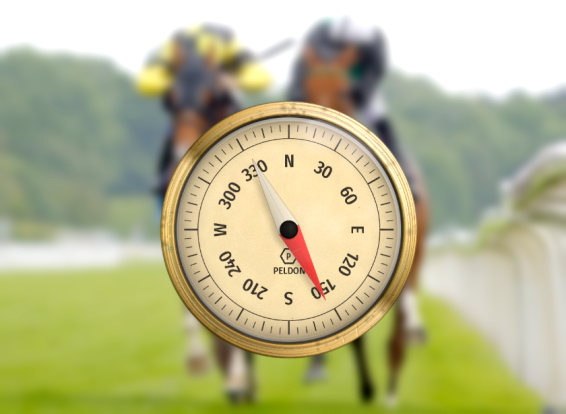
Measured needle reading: 152.5 °
